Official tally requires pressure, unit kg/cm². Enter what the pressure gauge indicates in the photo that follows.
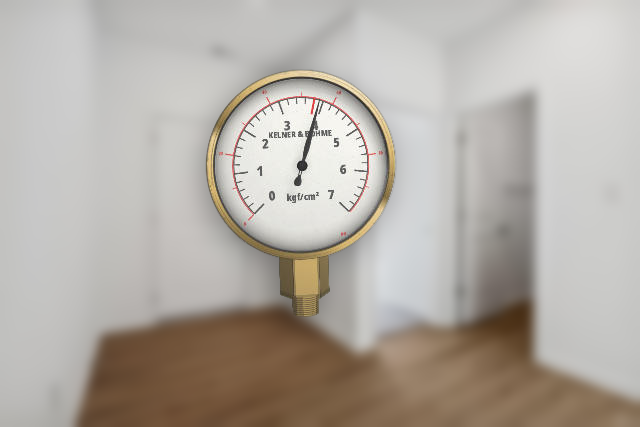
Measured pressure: 3.9 kg/cm²
